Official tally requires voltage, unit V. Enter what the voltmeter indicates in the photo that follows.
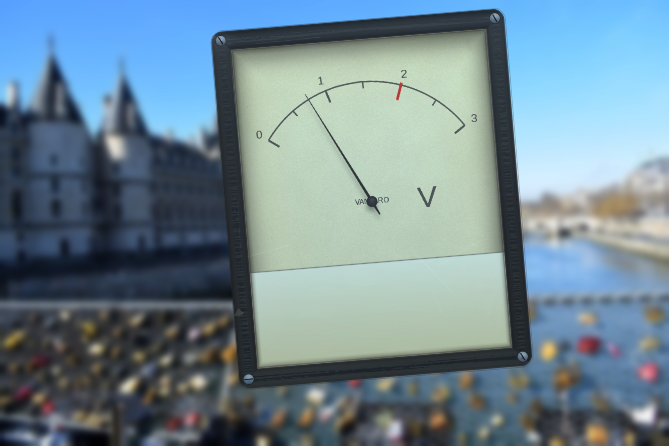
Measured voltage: 0.75 V
